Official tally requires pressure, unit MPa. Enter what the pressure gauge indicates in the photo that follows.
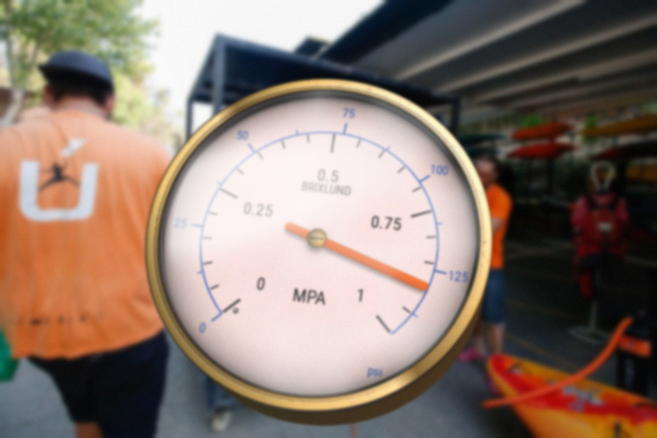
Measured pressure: 0.9 MPa
